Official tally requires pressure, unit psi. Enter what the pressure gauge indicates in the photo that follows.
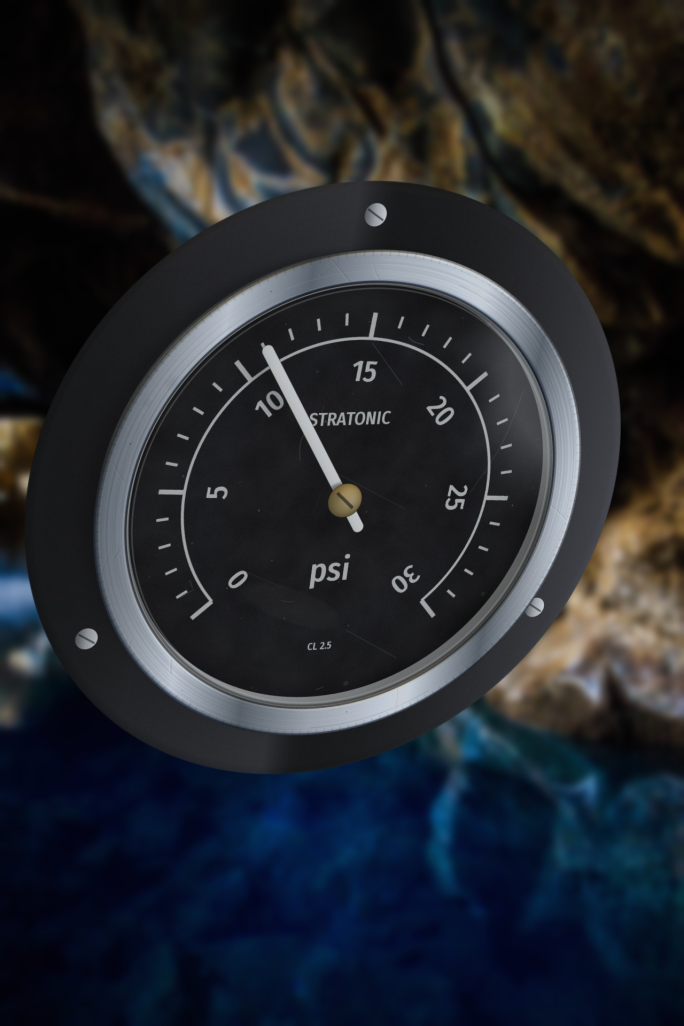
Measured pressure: 11 psi
